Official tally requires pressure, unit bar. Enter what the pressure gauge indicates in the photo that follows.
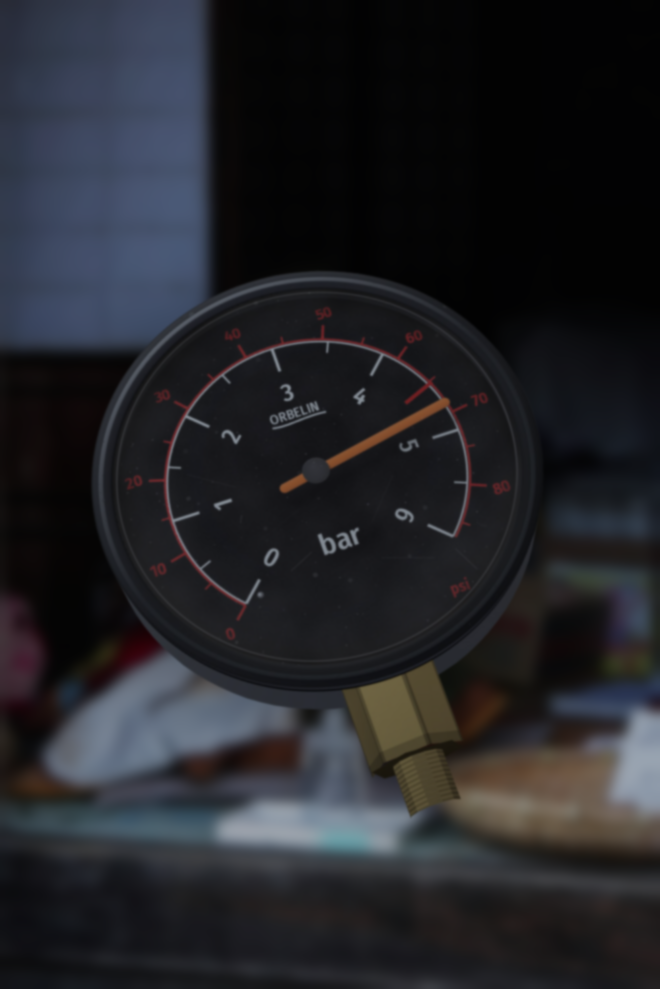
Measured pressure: 4.75 bar
